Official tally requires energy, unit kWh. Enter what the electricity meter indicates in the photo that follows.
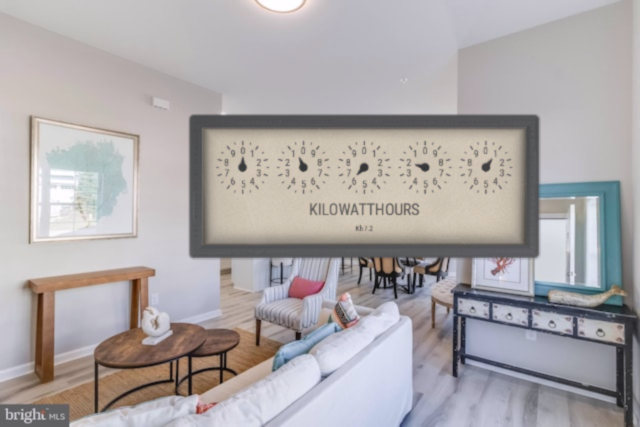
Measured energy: 621 kWh
